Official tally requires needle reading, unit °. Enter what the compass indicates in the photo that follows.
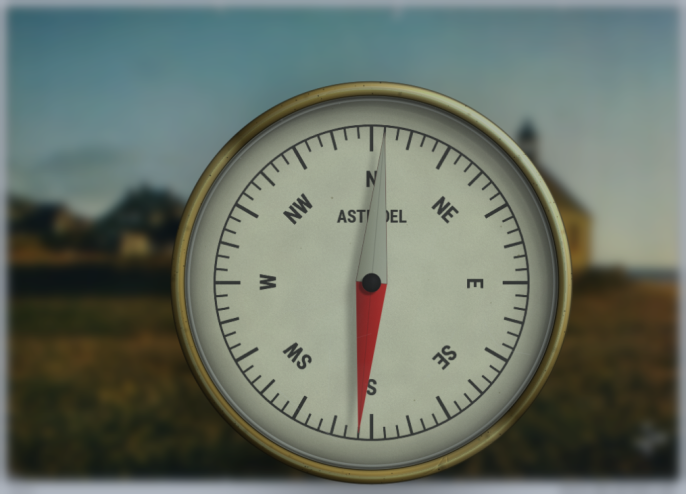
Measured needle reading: 185 °
